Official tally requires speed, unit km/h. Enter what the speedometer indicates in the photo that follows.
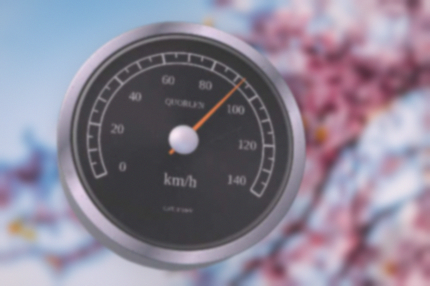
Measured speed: 92.5 km/h
